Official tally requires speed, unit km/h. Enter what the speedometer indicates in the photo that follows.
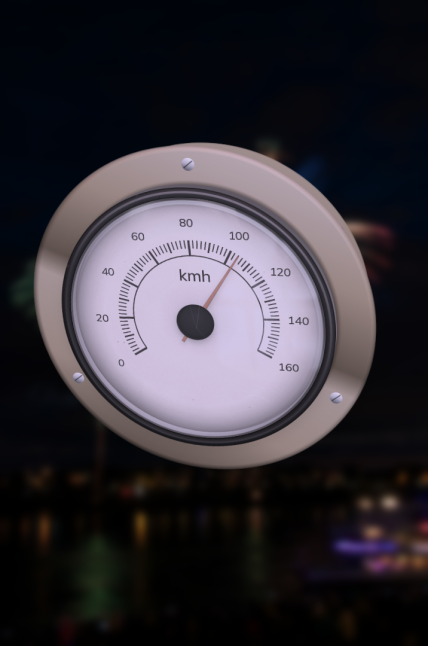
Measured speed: 104 km/h
